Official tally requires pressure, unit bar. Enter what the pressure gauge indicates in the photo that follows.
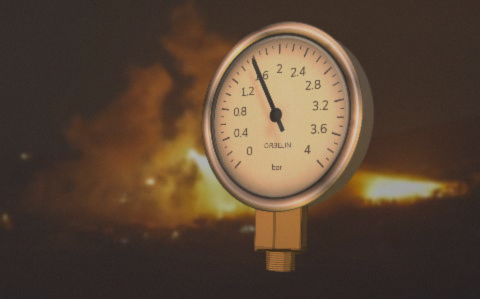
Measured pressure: 1.6 bar
